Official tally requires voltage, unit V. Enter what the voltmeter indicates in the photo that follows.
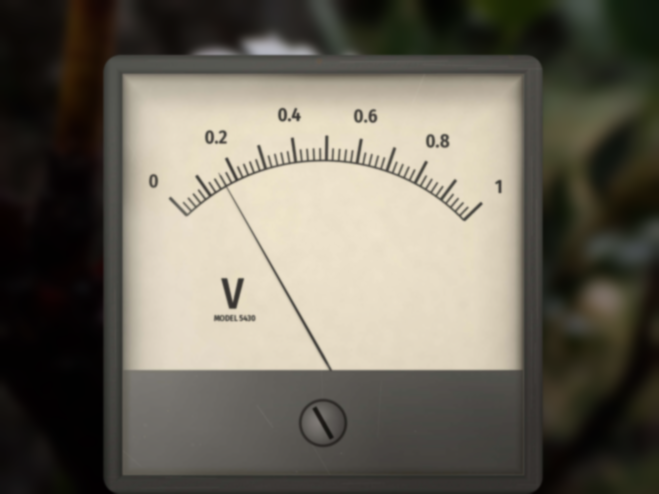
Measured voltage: 0.16 V
